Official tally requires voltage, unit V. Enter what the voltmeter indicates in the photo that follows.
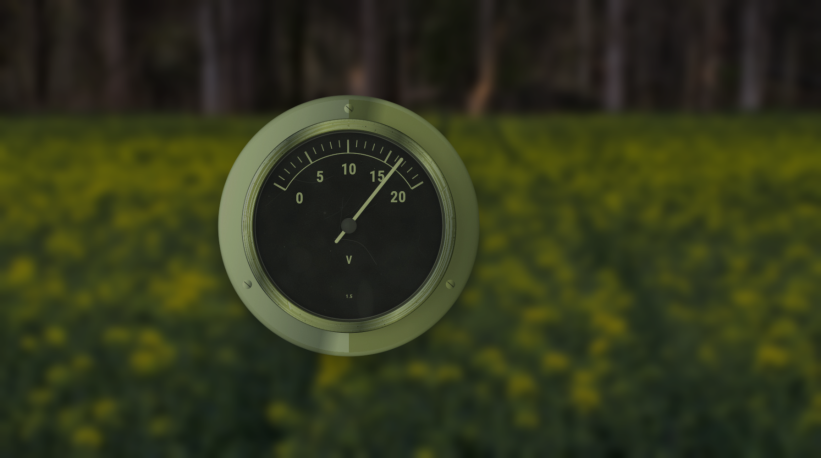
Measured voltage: 16.5 V
